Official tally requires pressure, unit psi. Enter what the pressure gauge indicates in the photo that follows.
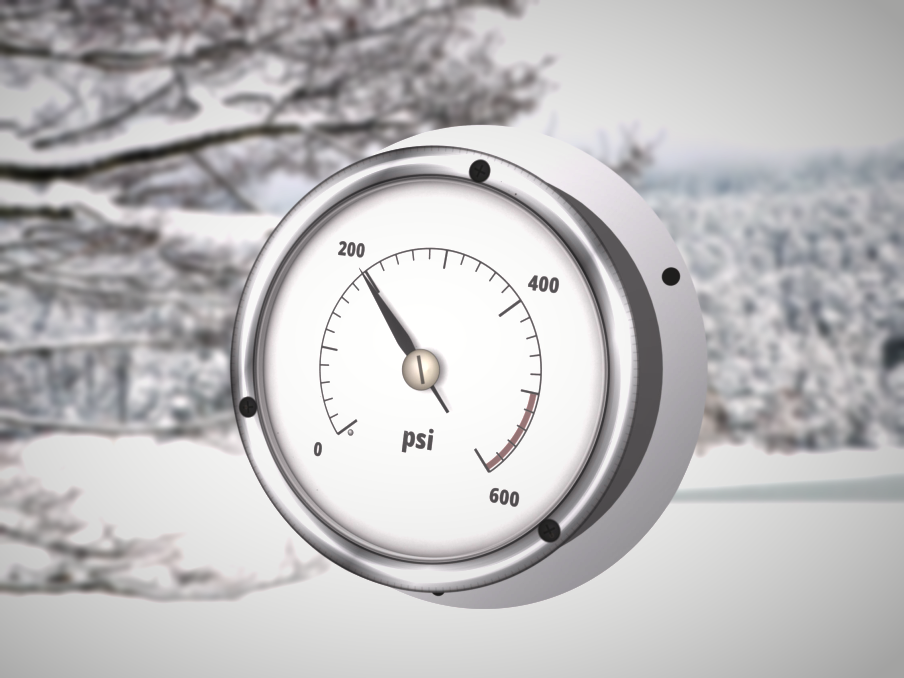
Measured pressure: 200 psi
